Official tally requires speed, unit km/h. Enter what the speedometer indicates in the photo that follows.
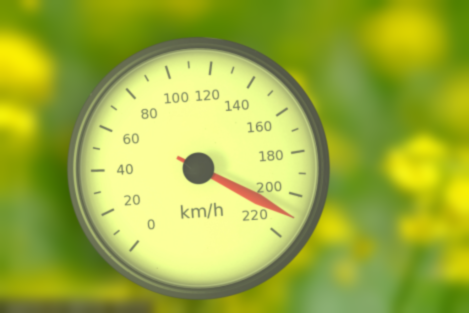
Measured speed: 210 km/h
